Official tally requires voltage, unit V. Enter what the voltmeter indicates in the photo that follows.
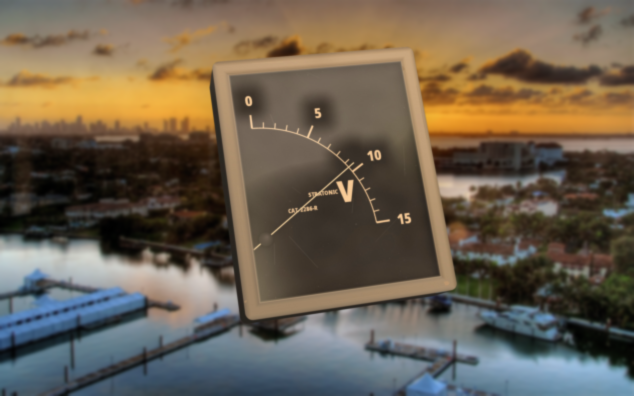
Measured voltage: 9.5 V
